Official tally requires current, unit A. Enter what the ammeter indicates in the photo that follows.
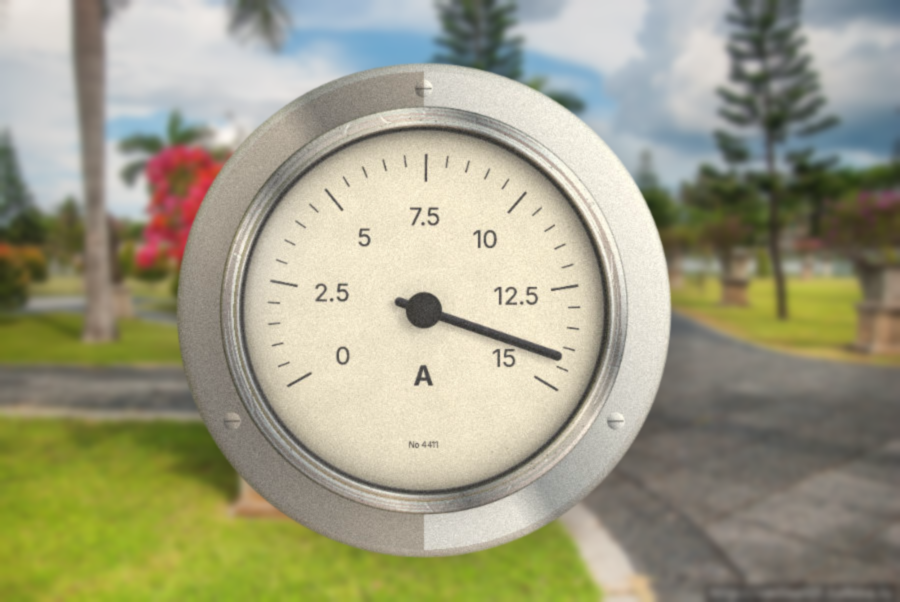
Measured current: 14.25 A
